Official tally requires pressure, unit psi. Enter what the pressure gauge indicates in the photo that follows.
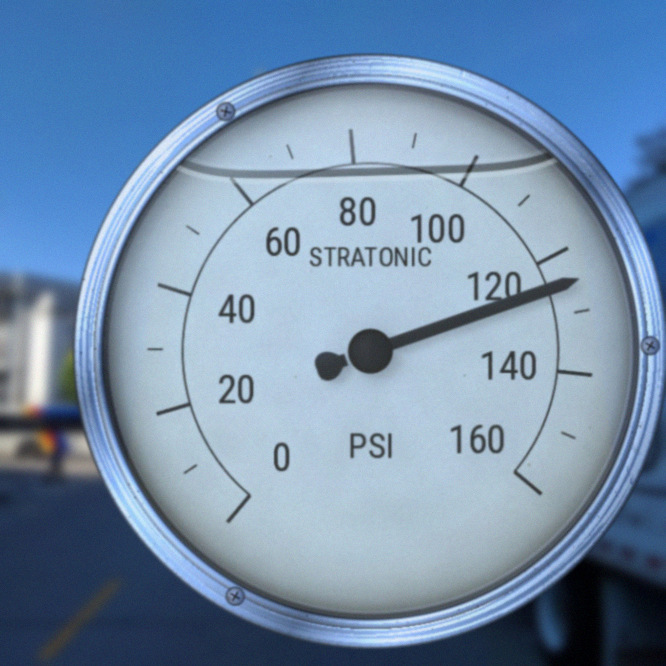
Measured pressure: 125 psi
